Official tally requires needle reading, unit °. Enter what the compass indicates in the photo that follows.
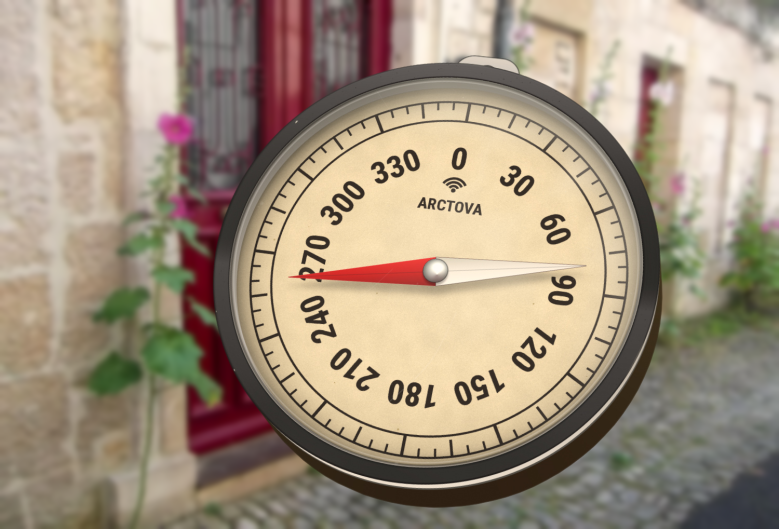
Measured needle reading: 260 °
